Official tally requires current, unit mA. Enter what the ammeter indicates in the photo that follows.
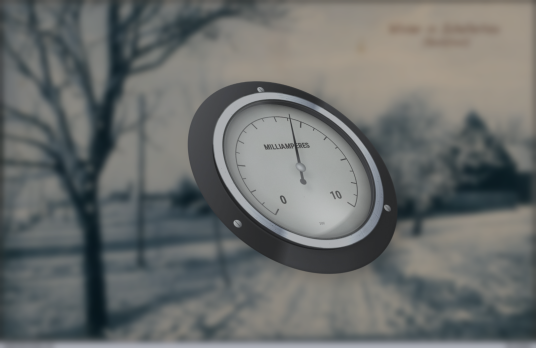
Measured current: 5.5 mA
